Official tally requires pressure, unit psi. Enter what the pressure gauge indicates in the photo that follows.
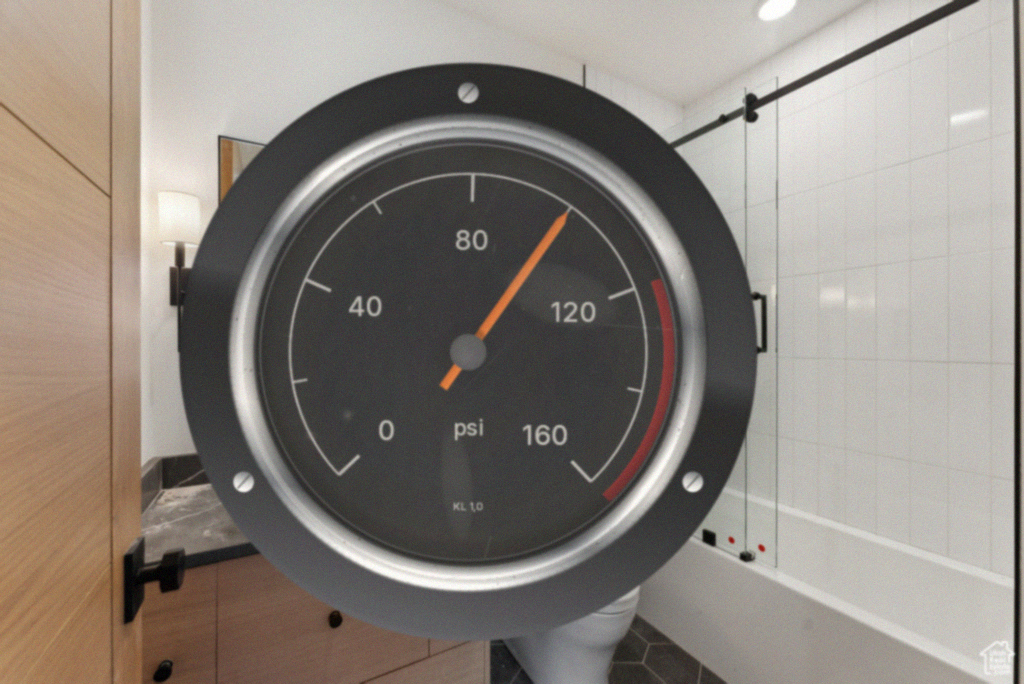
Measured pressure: 100 psi
